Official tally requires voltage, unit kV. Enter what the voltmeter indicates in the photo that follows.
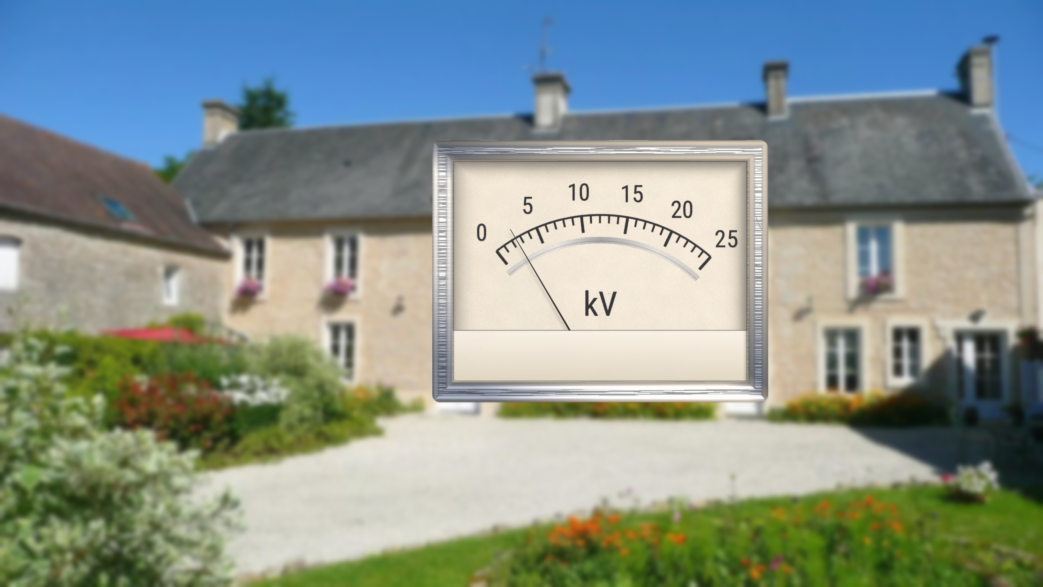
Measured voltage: 2.5 kV
